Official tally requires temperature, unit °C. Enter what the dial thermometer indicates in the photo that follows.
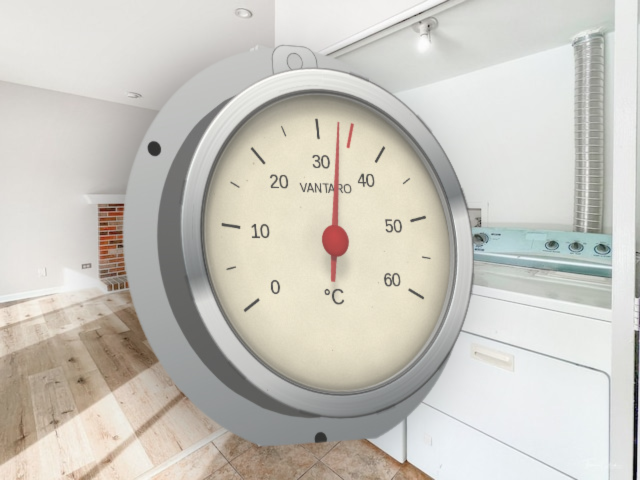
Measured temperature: 32.5 °C
